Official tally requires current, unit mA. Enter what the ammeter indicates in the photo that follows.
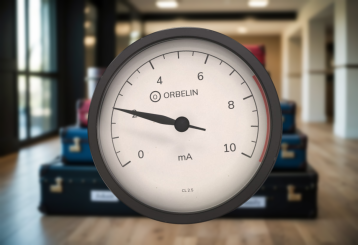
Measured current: 2 mA
